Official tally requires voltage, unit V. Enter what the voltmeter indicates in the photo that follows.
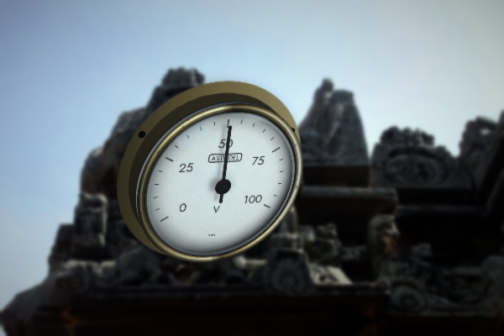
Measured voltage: 50 V
